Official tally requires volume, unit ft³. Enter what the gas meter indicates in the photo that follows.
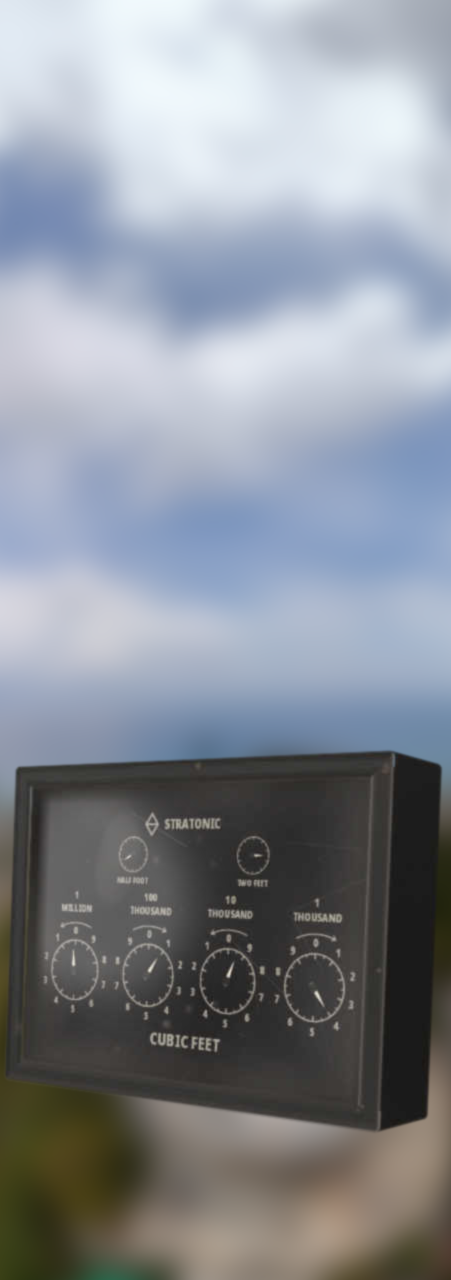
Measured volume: 9400 ft³
